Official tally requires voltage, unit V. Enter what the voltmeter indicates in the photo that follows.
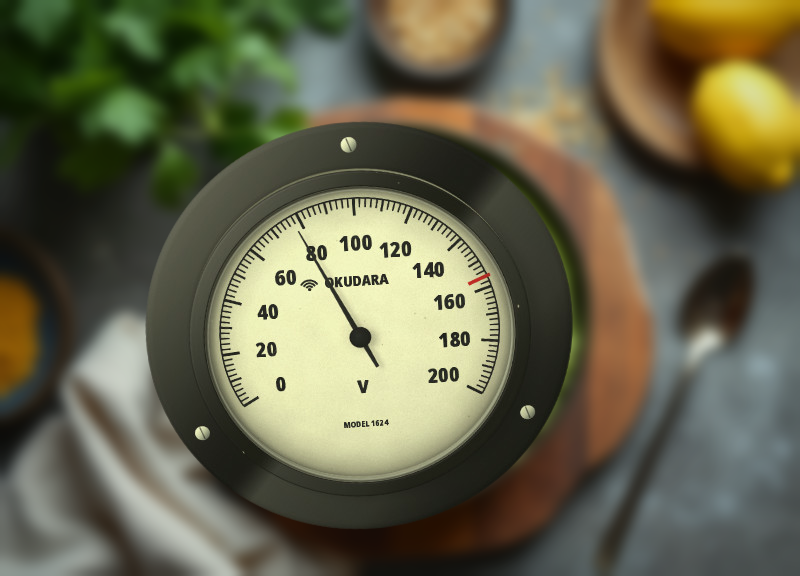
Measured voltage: 78 V
